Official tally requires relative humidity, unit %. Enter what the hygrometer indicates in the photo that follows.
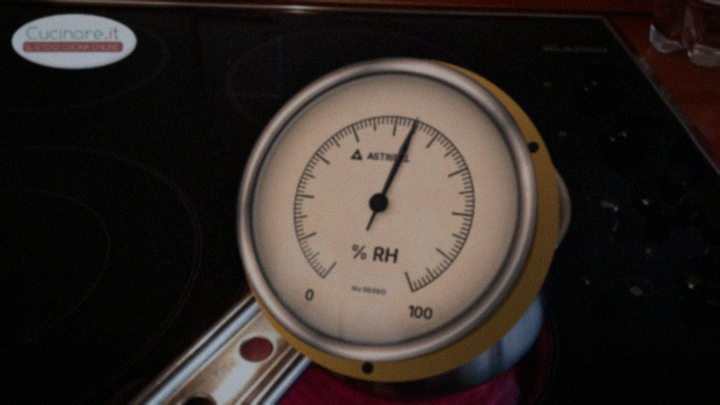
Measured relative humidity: 55 %
